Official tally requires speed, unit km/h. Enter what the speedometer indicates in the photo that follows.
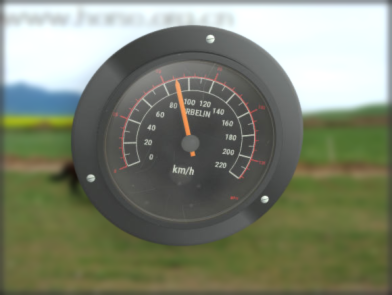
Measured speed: 90 km/h
